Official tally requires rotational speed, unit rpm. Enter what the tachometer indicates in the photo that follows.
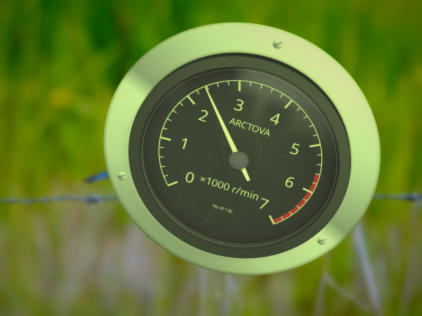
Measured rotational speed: 2400 rpm
